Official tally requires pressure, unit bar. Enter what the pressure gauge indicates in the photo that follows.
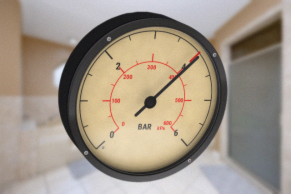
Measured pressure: 4 bar
